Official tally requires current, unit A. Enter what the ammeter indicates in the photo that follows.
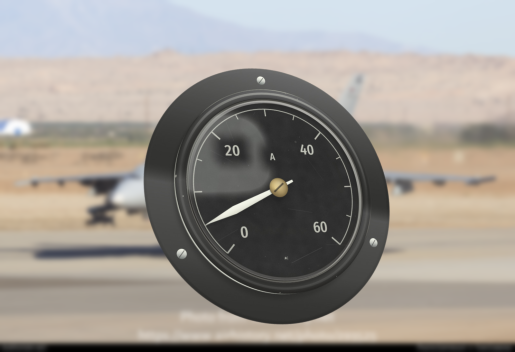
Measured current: 5 A
